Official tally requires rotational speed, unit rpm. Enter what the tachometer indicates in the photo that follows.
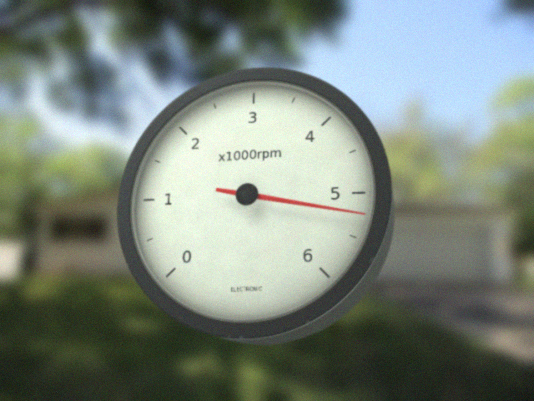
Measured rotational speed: 5250 rpm
